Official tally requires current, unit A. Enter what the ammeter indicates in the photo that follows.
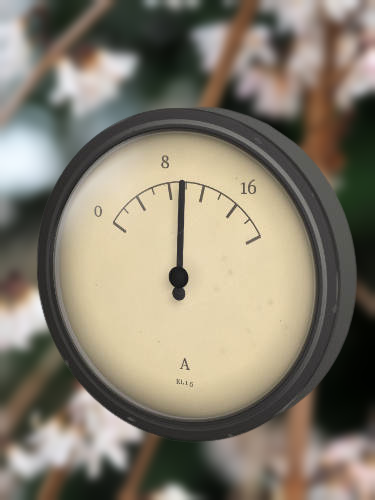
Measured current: 10 A
